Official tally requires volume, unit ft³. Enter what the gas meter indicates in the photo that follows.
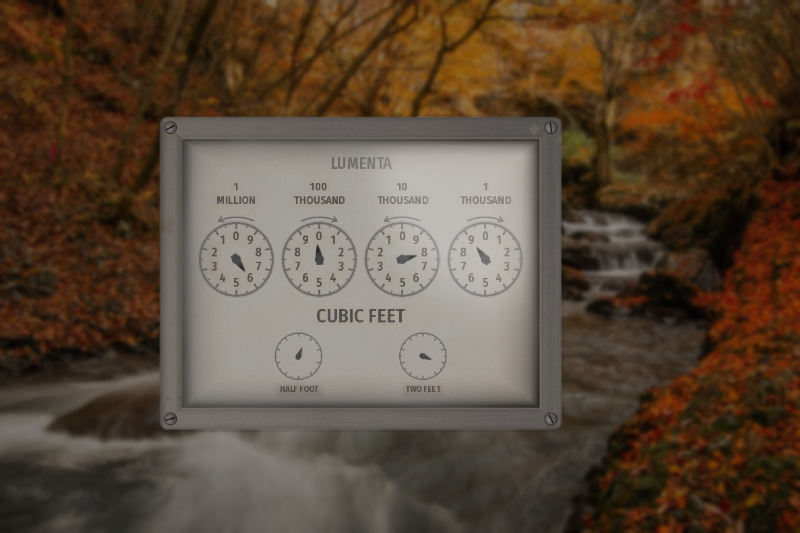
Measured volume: 597900 ft³
